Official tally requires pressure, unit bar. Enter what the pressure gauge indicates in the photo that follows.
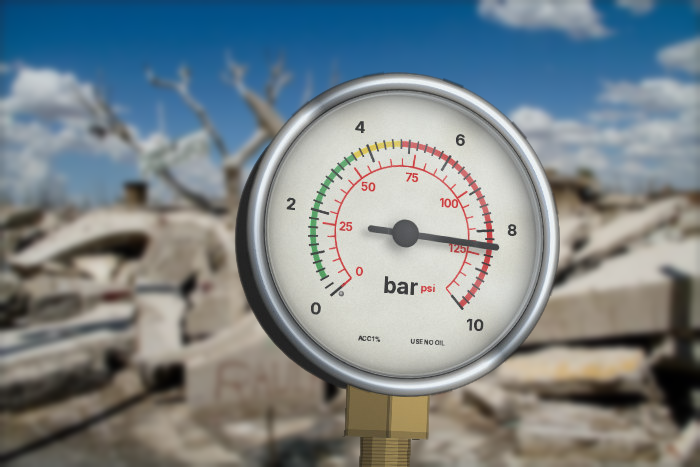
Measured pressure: 8.4 bar
